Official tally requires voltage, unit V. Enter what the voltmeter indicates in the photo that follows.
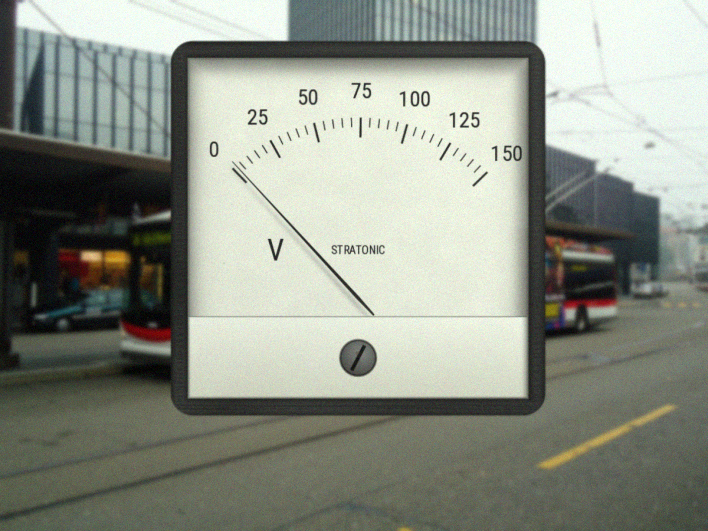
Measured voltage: 2.5 V
